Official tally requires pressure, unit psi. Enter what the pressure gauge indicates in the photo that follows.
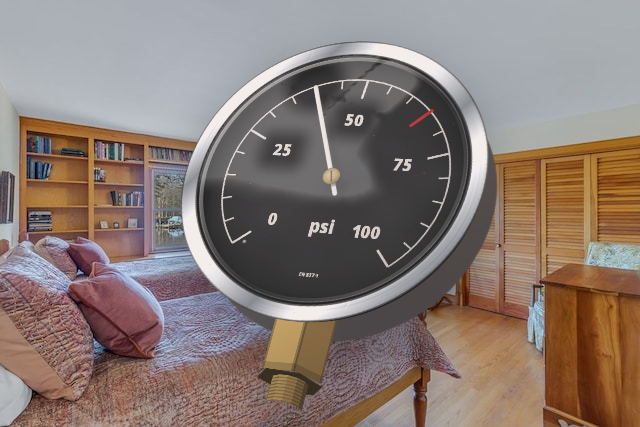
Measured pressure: 40 psi
